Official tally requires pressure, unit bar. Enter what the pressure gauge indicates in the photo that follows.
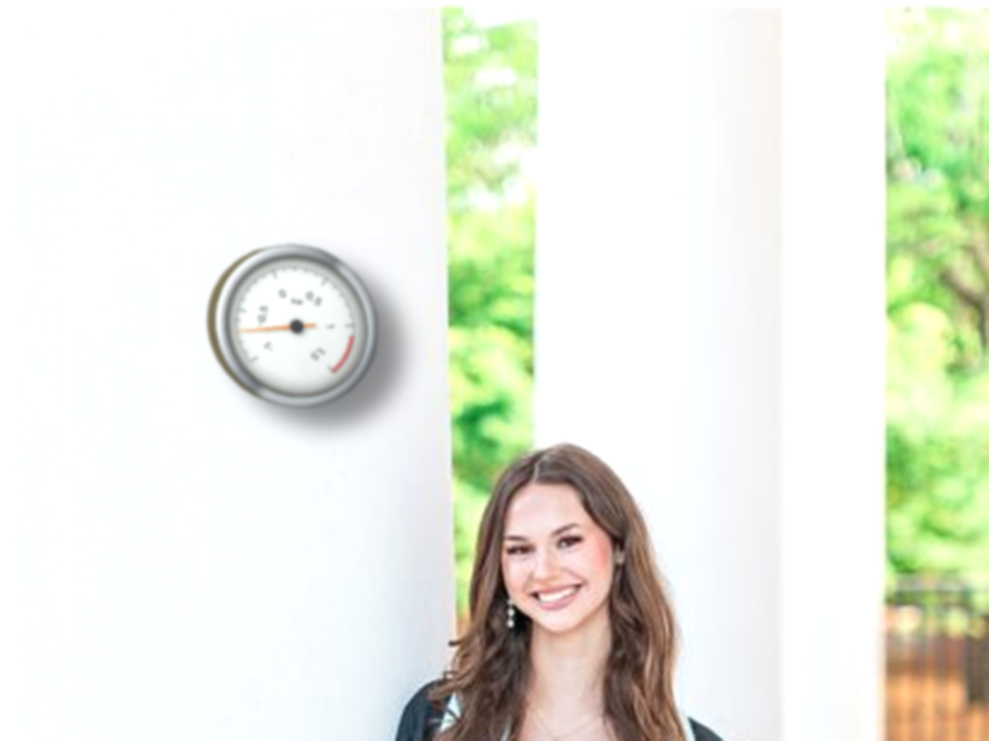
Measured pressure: -0.7 bar
